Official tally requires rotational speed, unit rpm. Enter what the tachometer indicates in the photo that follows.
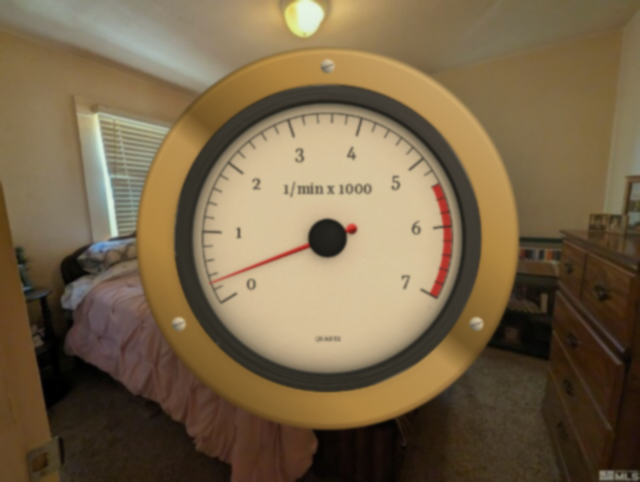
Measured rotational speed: 300 rpm
